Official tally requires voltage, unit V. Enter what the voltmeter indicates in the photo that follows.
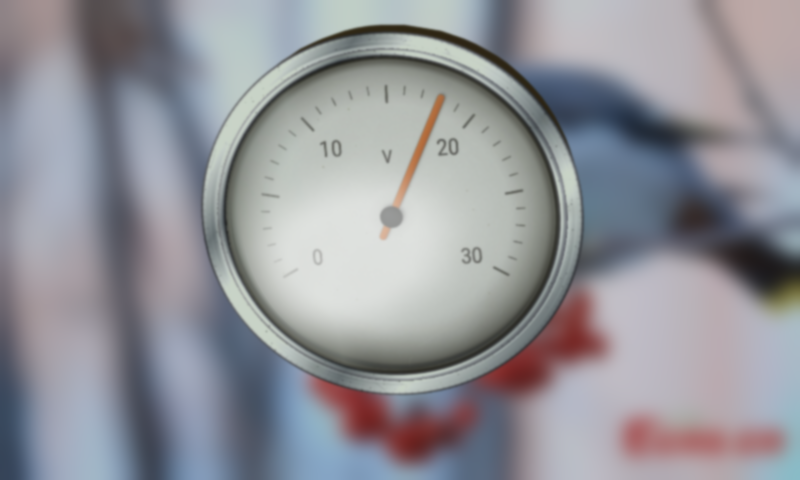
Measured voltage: 18 V
